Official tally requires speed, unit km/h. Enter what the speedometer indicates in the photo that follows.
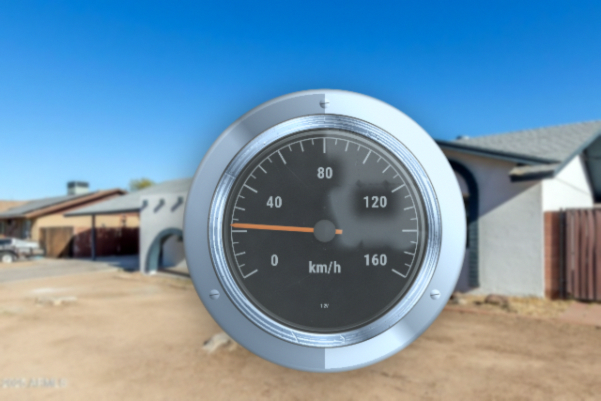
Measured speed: 22.5 km/h
